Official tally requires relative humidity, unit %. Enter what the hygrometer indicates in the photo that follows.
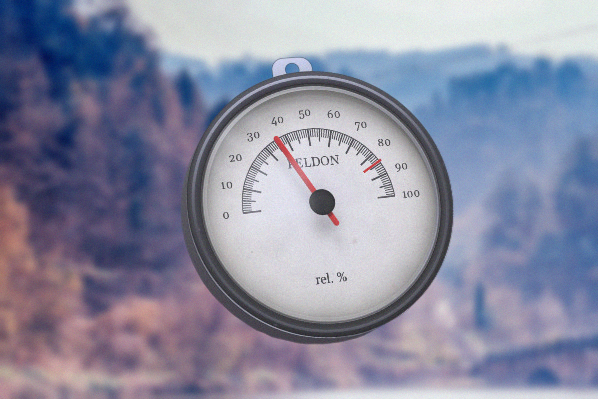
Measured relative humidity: 35 %
